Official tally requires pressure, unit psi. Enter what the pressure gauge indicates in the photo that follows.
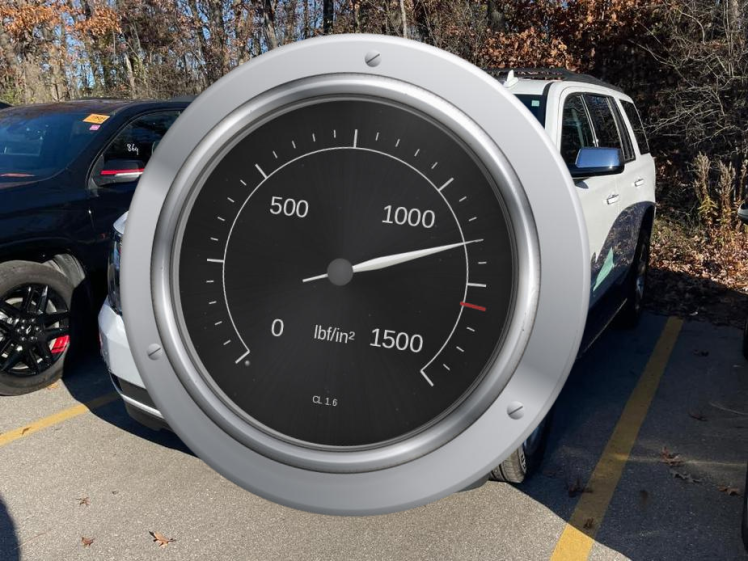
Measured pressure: 1150 psi
